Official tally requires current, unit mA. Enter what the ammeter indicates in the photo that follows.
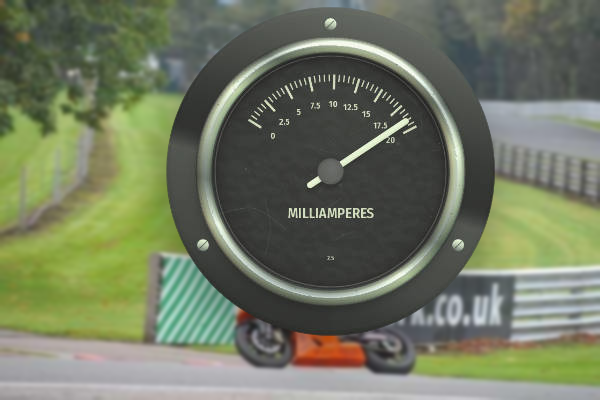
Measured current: 19 mA
